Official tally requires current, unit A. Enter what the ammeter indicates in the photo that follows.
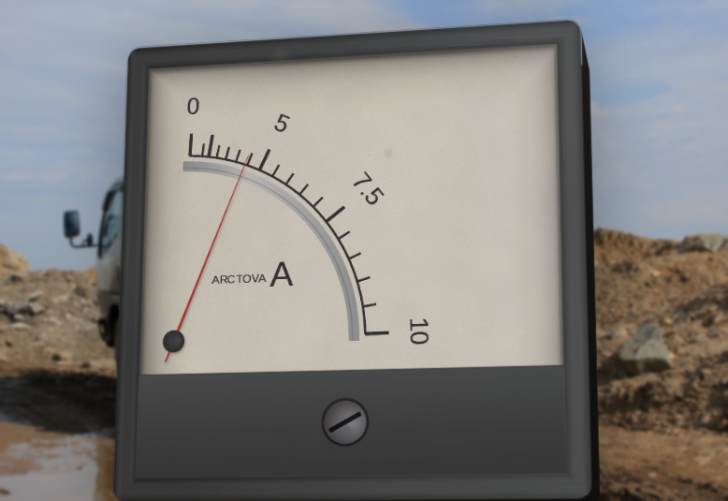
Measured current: 4.5 A
